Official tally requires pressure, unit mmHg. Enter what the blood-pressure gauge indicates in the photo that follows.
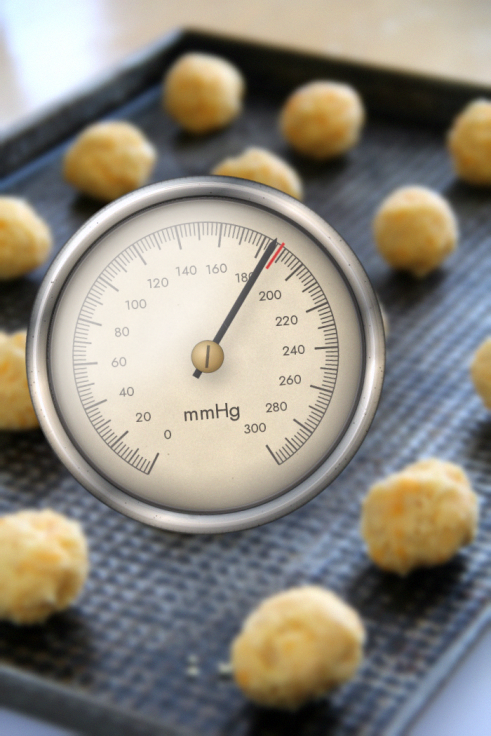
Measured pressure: 184 mmHg
